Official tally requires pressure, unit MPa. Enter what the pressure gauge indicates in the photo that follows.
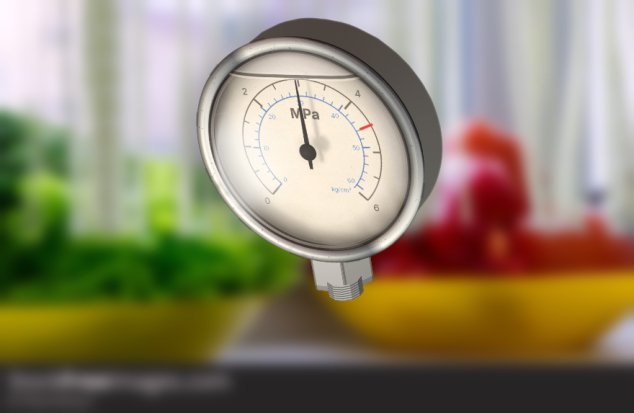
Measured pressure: 3 MPa
